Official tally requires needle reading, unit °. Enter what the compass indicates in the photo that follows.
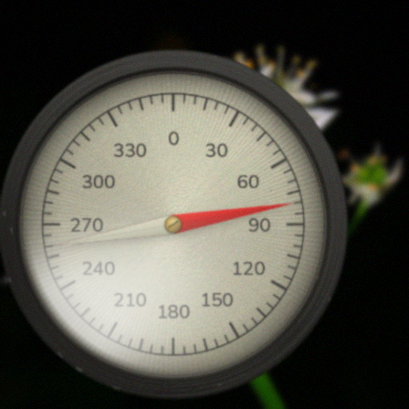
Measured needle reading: 80 °
